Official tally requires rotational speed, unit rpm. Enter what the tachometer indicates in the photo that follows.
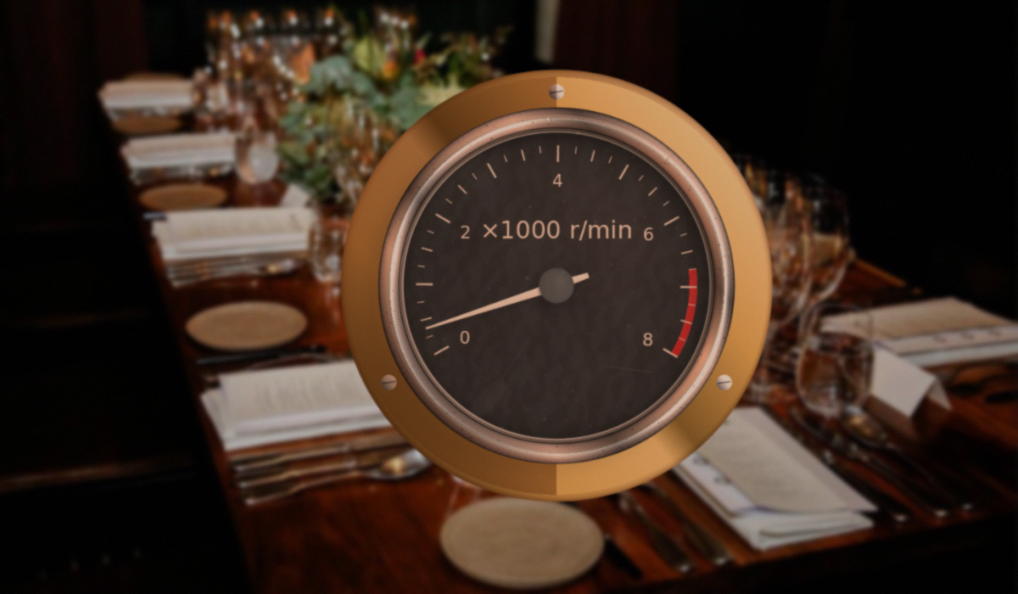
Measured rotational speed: 375 rpm
